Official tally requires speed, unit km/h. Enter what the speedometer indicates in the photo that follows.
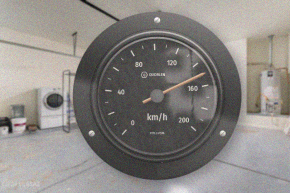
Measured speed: 150 km/h
